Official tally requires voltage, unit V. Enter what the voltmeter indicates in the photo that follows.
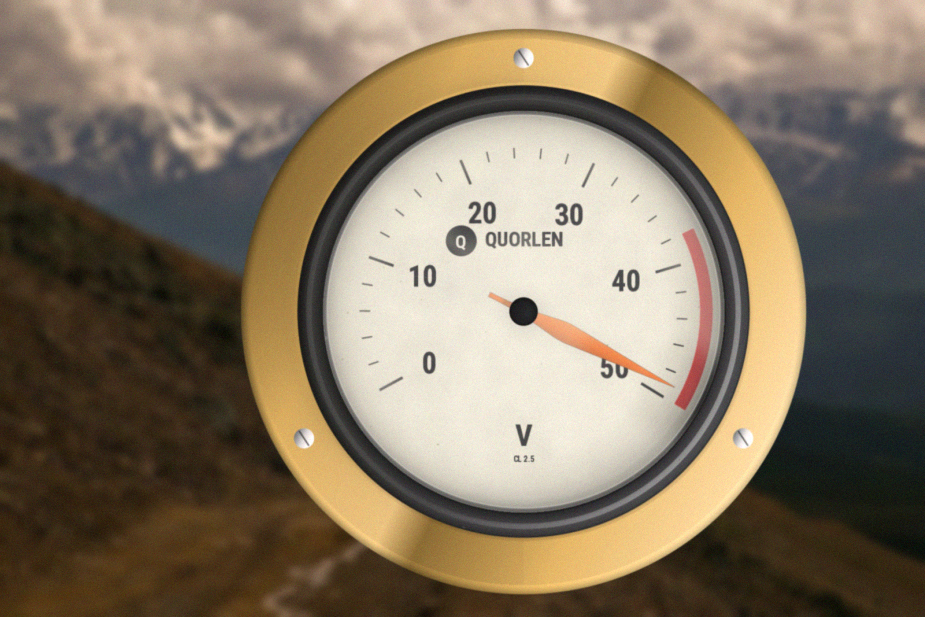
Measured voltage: 49 V
